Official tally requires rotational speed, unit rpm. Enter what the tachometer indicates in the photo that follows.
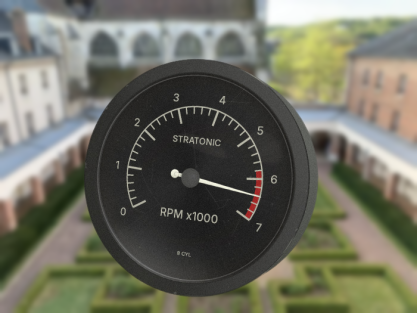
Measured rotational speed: 6400 rpm
